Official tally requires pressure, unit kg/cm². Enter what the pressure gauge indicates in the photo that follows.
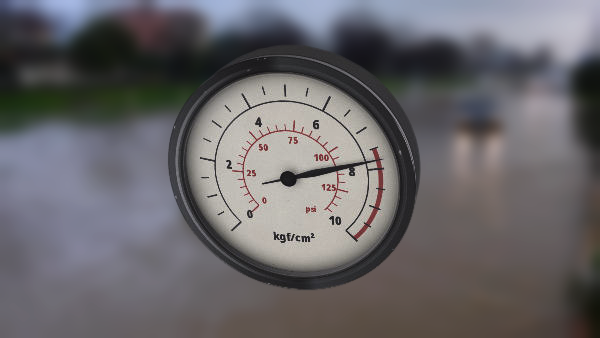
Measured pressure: 7.75 kg/cm²
